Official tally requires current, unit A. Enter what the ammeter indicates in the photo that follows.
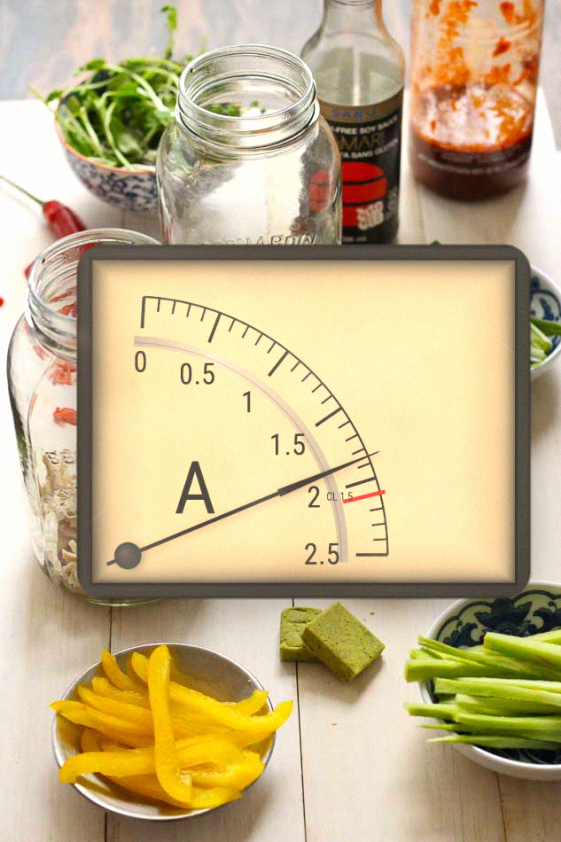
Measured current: 1.85 A
